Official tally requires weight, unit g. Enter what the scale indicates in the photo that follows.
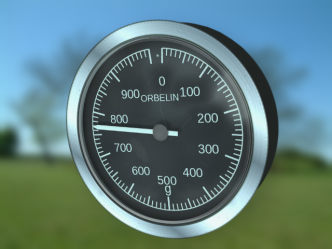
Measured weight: 770 g
